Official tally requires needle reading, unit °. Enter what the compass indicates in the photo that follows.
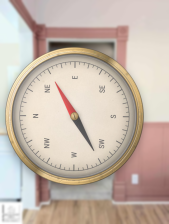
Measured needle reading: 60 °
